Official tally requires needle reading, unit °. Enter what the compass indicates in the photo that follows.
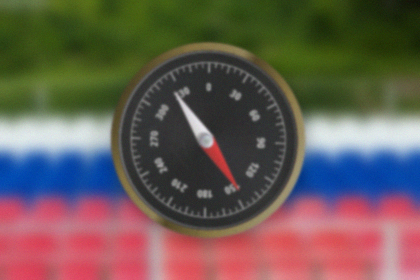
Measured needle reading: 145 °
